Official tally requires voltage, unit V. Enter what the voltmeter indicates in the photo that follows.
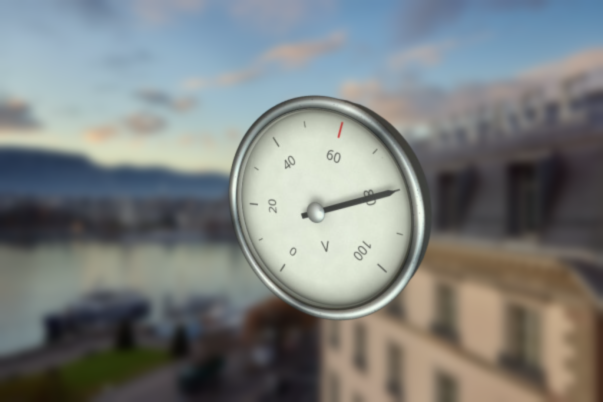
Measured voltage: 80 V
